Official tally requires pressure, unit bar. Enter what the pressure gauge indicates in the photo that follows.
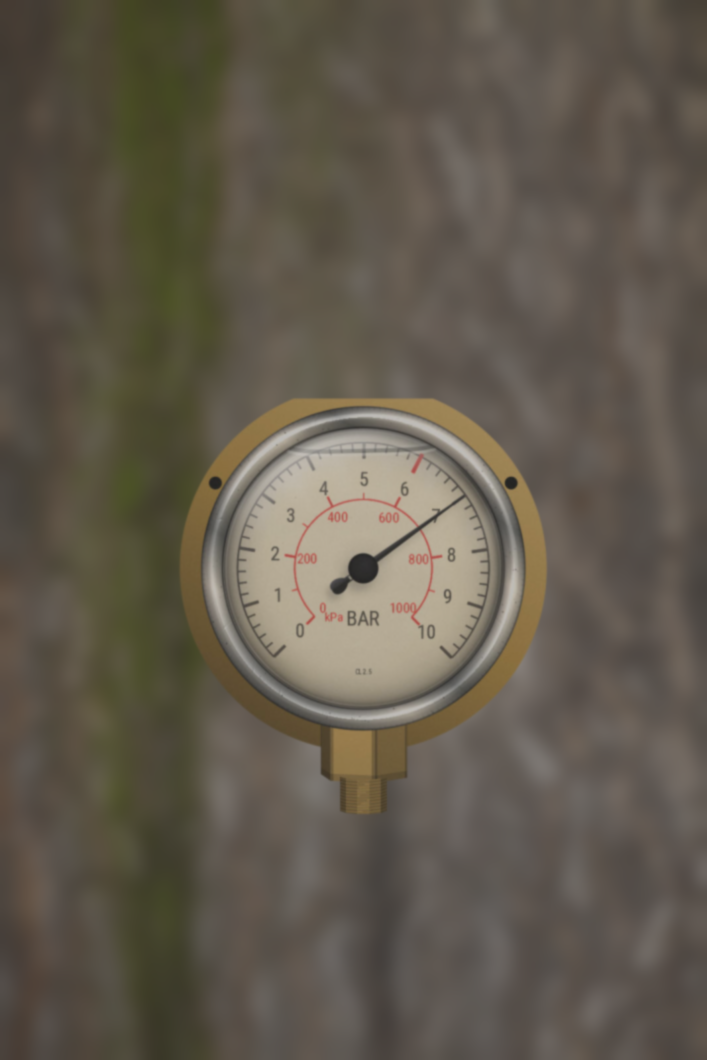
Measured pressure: 7 bar
